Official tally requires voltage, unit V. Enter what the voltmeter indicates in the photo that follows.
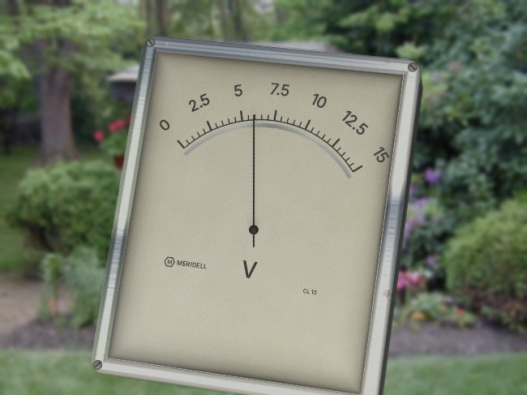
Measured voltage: 6 V
